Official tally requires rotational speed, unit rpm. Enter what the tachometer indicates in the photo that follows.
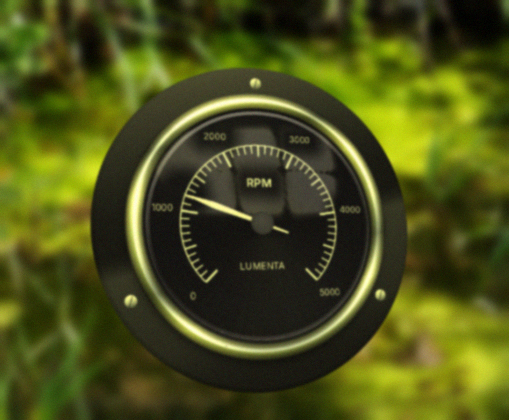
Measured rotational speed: 1200 rpm
